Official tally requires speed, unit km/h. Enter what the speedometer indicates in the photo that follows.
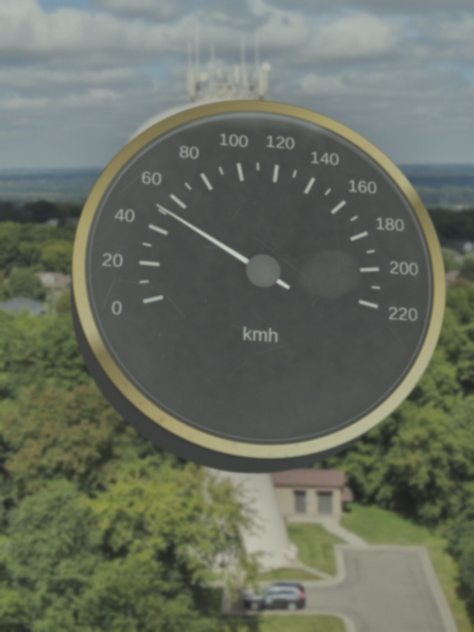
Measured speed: 50 km/h
